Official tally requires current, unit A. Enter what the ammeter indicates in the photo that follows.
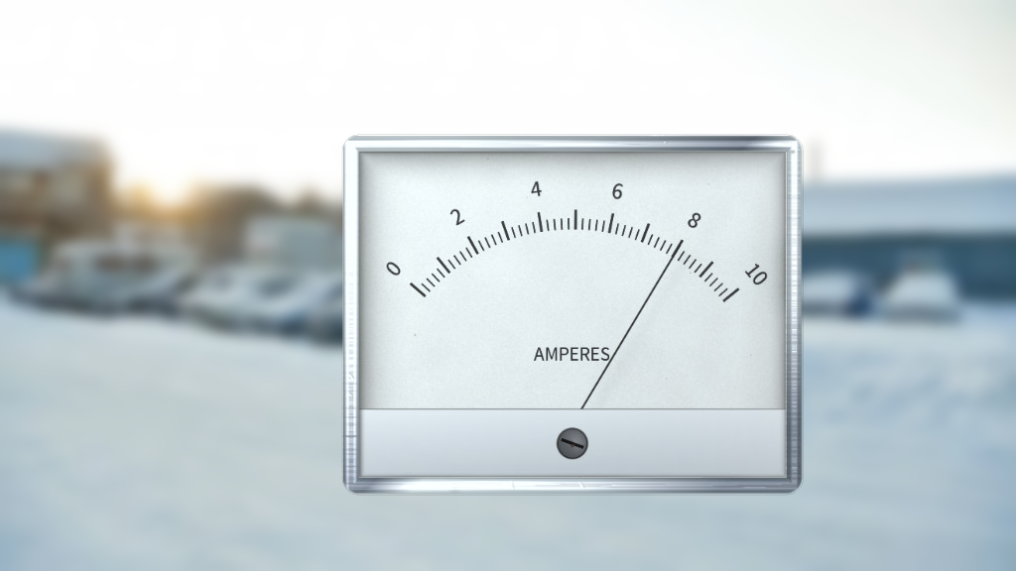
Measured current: 8 A
